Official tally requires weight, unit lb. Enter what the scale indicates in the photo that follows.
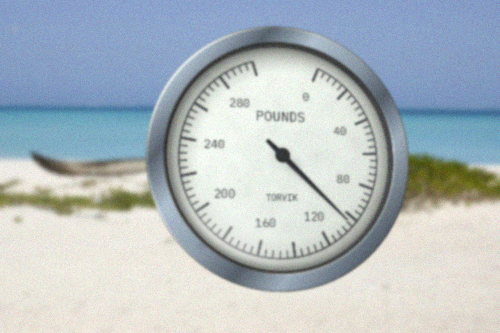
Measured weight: 104 lb
